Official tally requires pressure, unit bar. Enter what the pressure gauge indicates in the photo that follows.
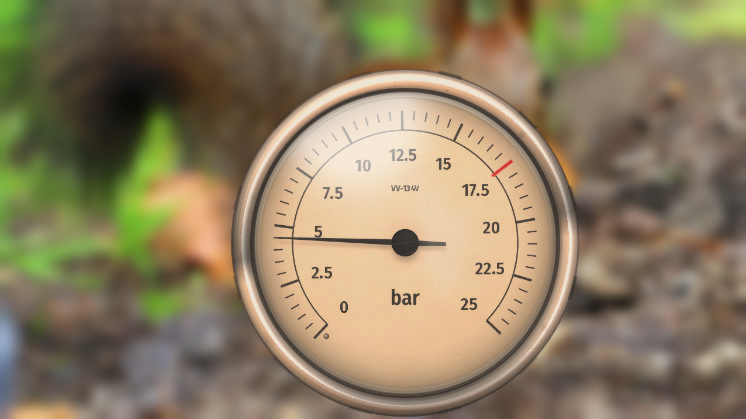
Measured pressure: 4.5 bar
